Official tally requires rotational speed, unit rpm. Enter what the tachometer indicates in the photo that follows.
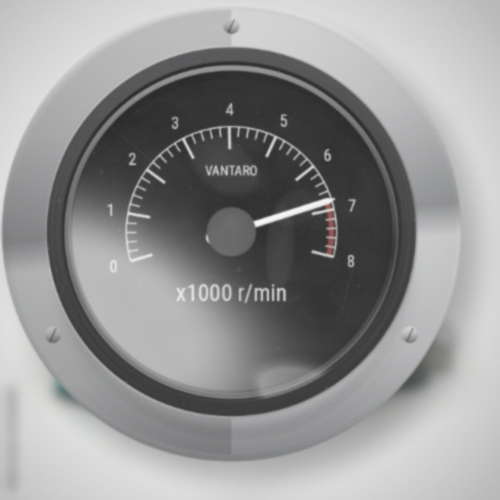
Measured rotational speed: 6800 rpm
